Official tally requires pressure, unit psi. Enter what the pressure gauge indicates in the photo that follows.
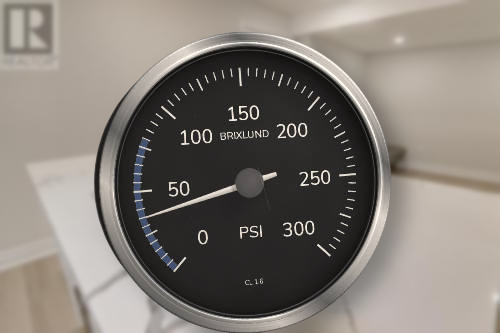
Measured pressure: 35 psi
